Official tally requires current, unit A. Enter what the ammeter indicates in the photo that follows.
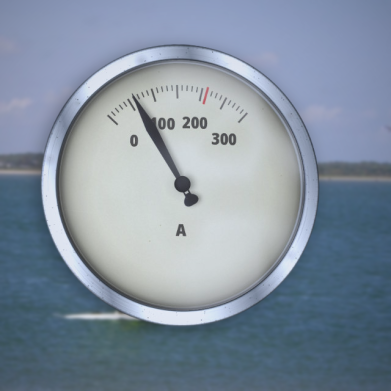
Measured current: 60 A
